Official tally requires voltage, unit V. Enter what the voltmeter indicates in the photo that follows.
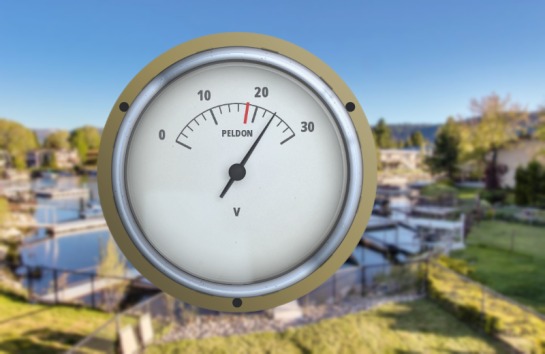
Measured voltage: 24 V
